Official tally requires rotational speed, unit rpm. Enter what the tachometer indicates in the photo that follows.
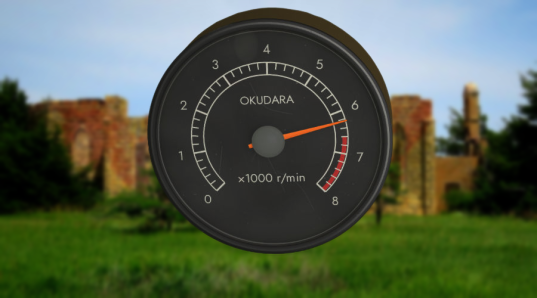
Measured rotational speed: 6200 rpm
